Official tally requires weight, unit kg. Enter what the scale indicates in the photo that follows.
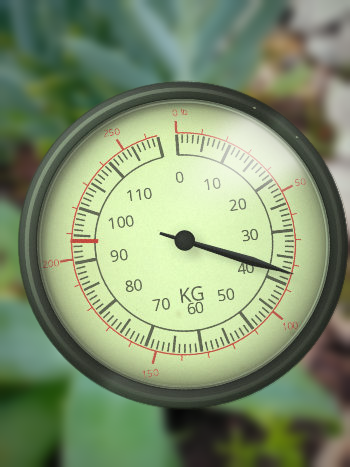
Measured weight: 38 kg
